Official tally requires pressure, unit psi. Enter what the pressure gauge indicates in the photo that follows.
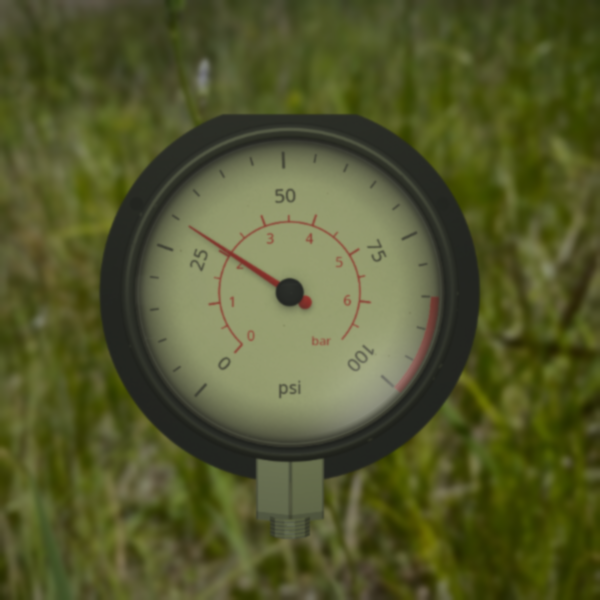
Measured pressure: 30 psi
